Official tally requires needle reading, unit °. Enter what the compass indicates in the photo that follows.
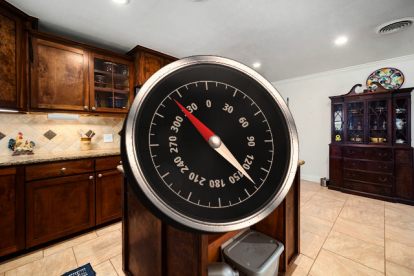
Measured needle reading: 320 °
